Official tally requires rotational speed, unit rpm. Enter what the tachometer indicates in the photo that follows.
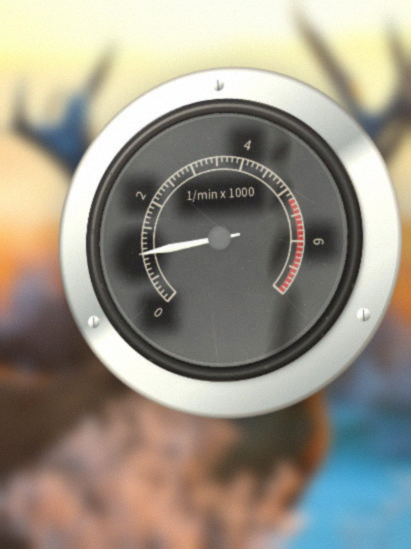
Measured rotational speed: 1000 rpm
